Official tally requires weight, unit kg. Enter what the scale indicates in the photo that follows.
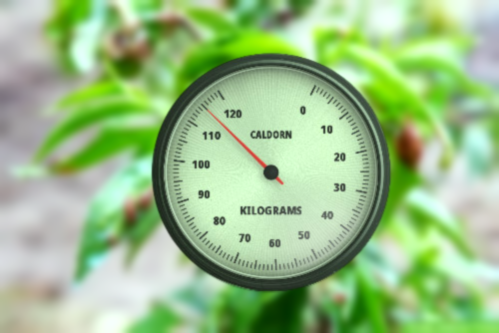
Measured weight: 115 kg
